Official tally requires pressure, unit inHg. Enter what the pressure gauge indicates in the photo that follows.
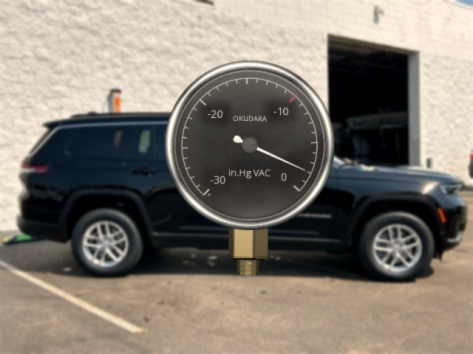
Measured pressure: -2 inHg
